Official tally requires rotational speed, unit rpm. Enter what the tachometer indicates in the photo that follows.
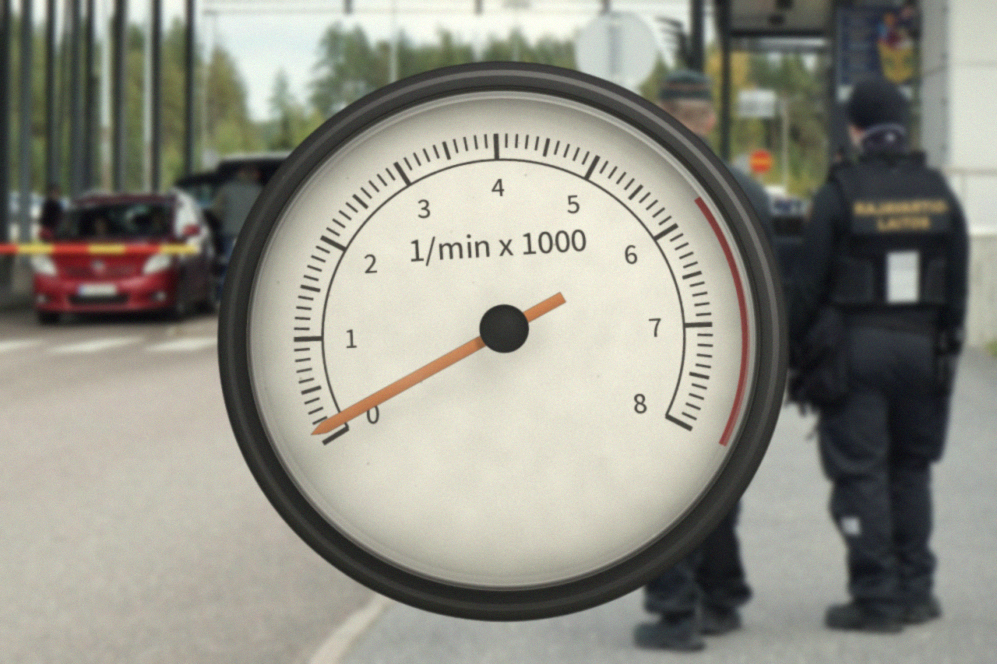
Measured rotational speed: 100 rpm
